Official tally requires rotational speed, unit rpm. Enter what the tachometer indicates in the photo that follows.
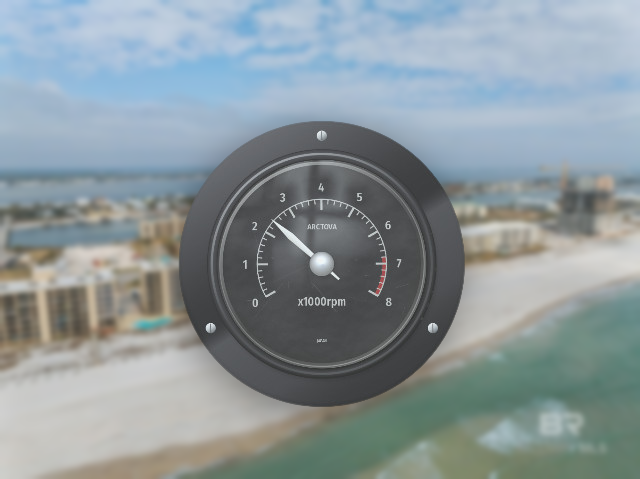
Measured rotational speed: 2400 rpm
